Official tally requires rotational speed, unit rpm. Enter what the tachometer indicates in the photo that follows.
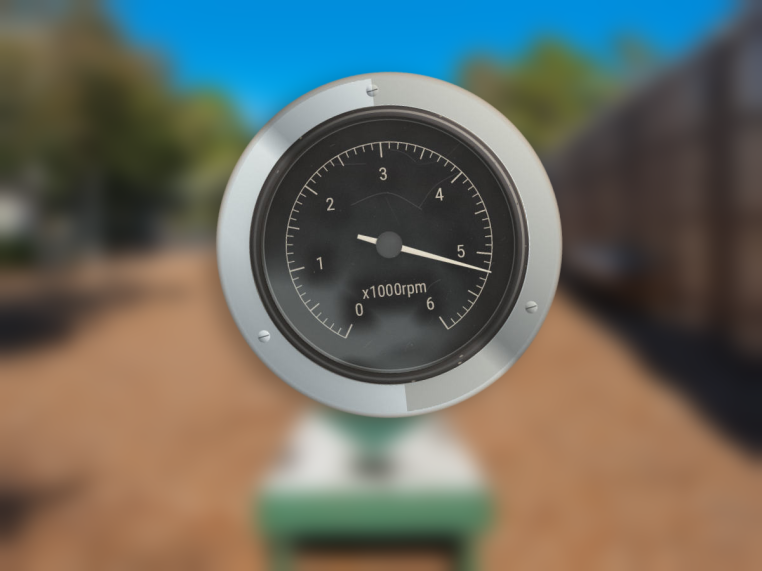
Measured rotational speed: 5200 rpm
